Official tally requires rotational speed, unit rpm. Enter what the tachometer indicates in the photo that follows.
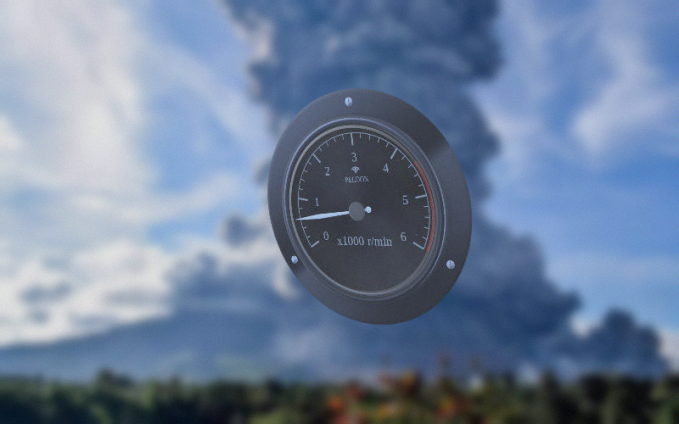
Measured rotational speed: 600 rpm
